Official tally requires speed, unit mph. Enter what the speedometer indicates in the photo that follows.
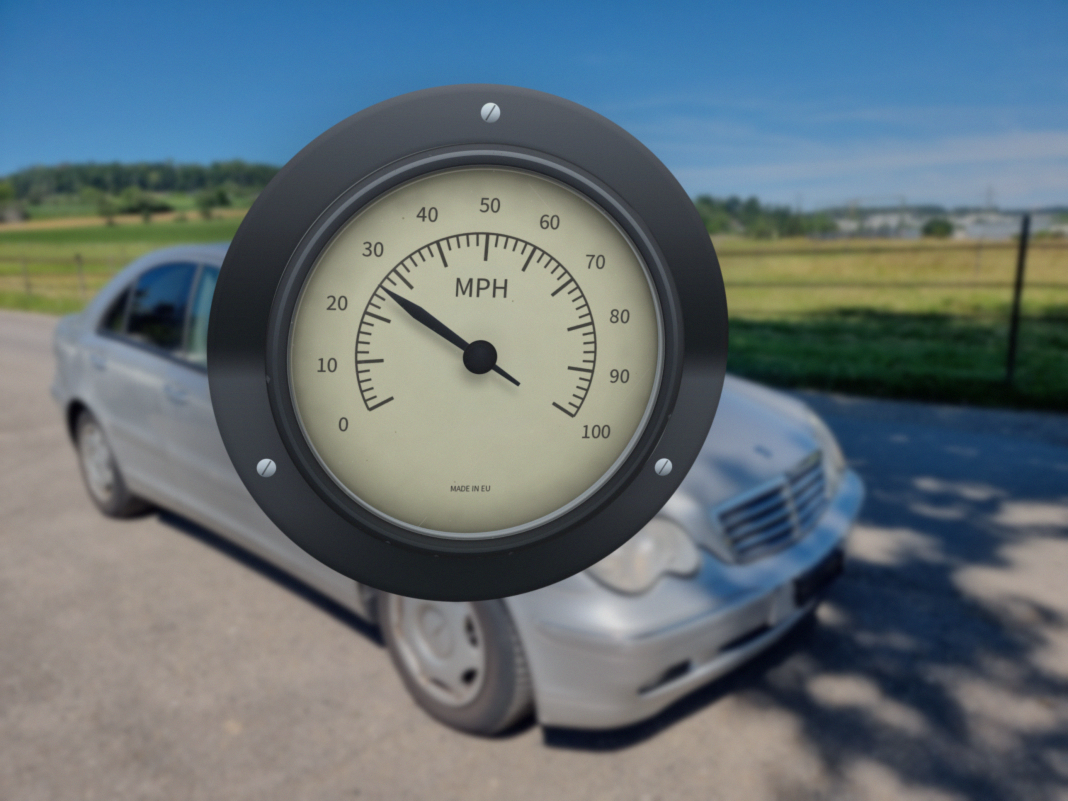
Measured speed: 26 mph
